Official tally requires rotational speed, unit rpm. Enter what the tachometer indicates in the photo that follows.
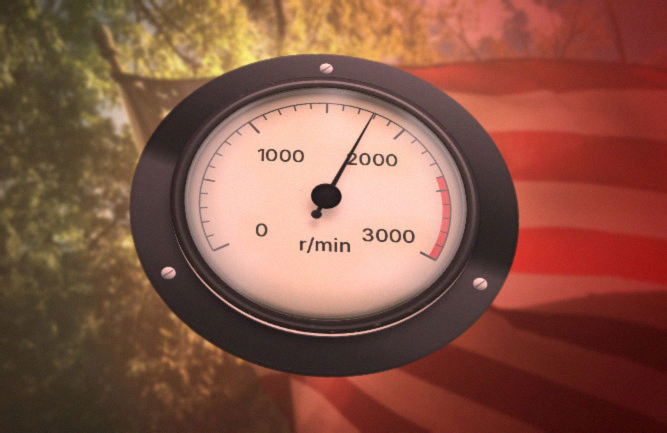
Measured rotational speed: 1800 rpm
